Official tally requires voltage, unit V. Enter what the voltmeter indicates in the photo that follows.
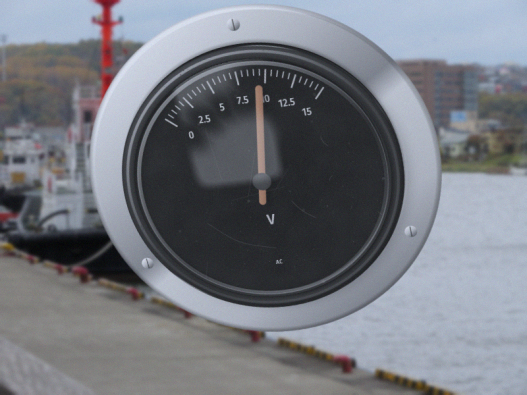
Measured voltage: 9.5 V
